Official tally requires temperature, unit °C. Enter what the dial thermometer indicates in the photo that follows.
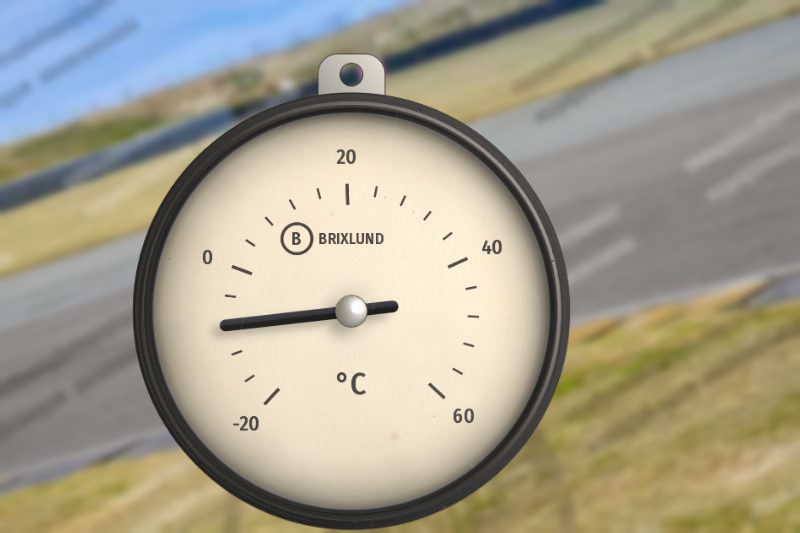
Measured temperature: -8 °C
